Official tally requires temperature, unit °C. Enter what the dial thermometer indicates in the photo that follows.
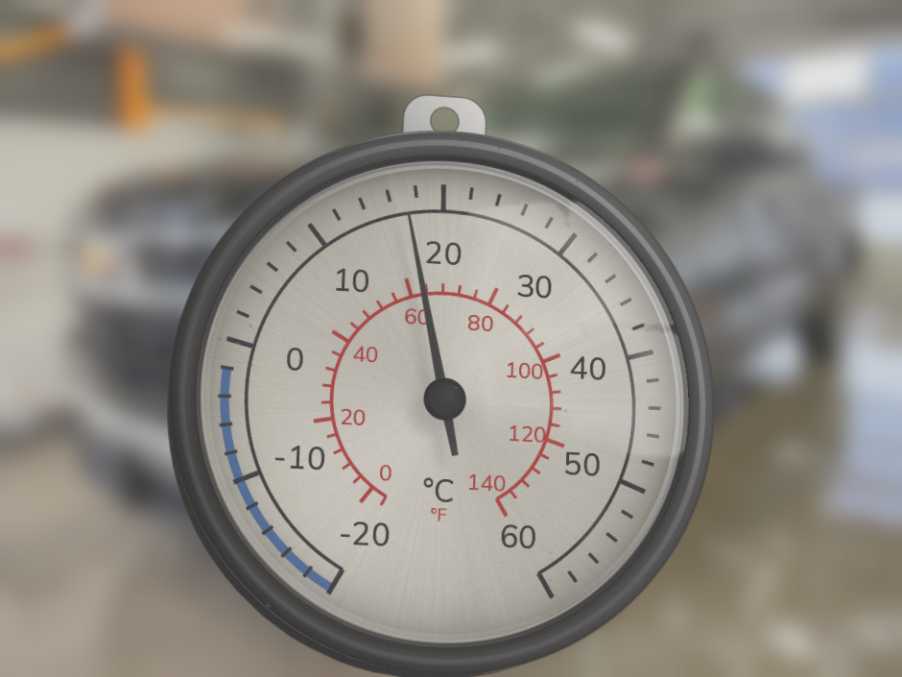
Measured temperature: 17 °C
